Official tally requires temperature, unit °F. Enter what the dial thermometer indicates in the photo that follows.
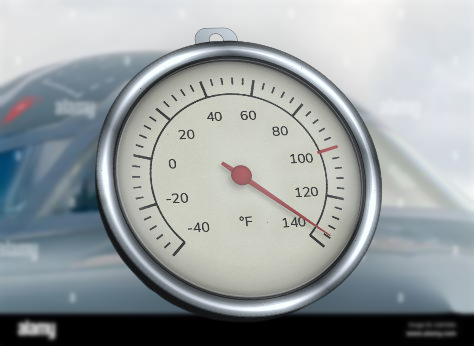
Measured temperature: 136 °F
